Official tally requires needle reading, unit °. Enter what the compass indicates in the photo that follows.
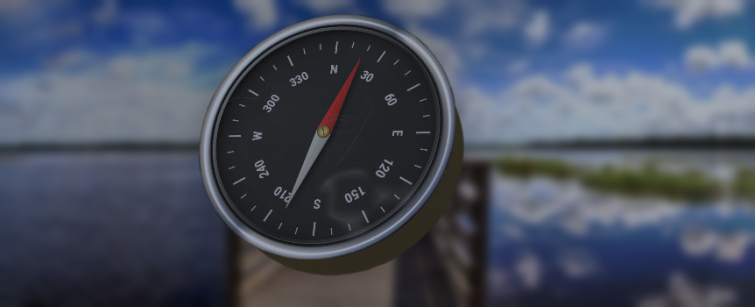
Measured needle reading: 20 °
